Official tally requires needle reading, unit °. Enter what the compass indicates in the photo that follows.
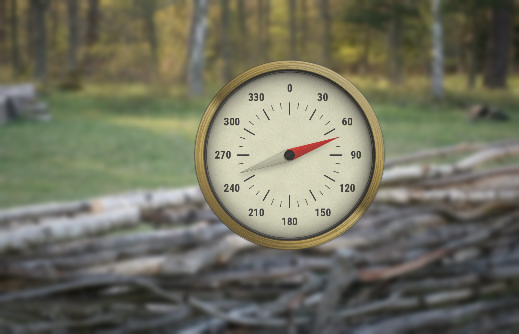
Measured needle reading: 70 °
